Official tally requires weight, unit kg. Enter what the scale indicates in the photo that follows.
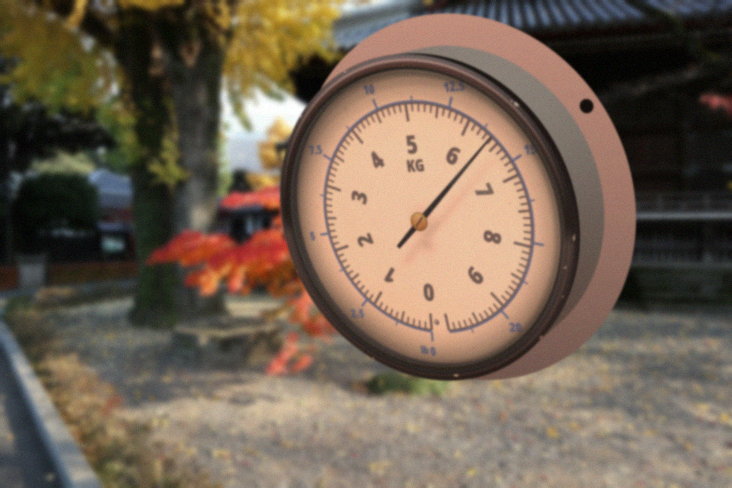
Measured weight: 6.4 kg
